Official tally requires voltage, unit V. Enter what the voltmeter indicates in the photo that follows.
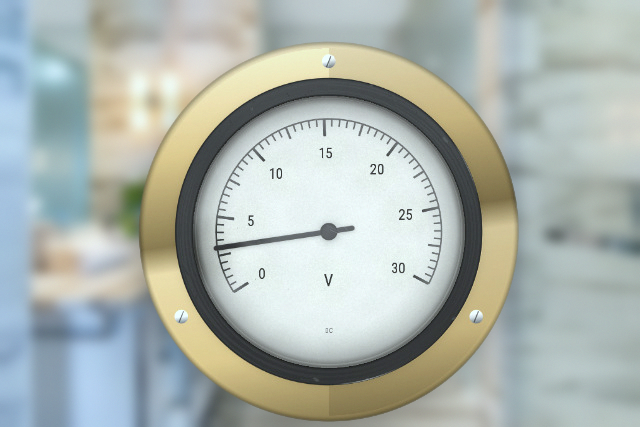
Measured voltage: 3 V
